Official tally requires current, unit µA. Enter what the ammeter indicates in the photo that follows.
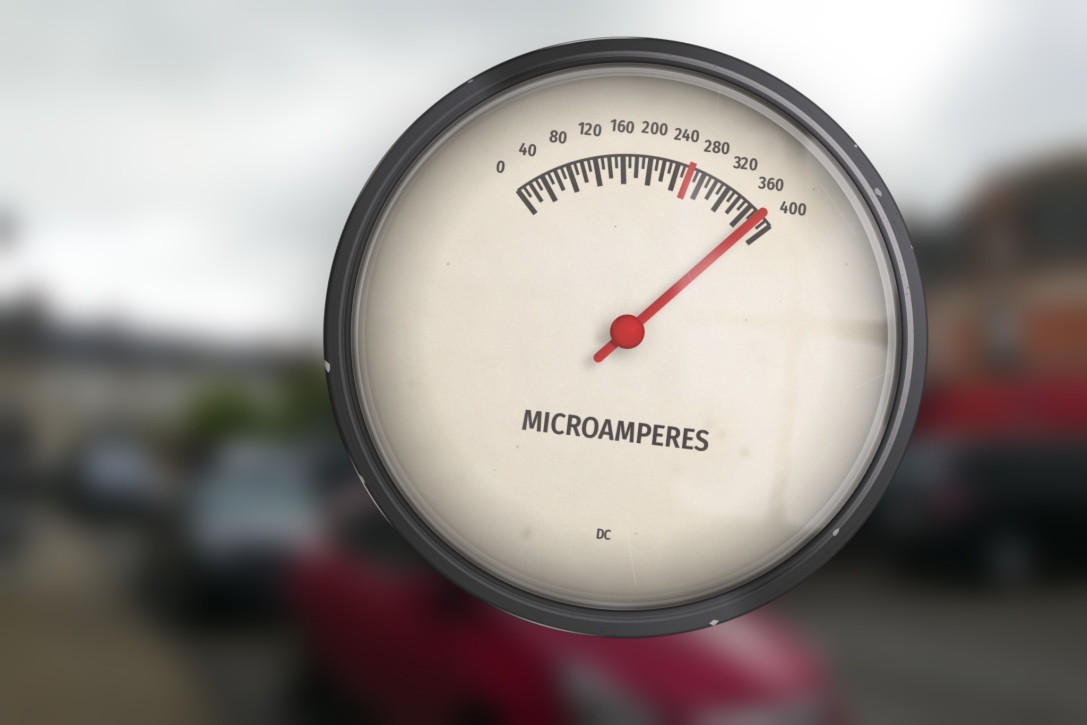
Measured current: 380 µA
